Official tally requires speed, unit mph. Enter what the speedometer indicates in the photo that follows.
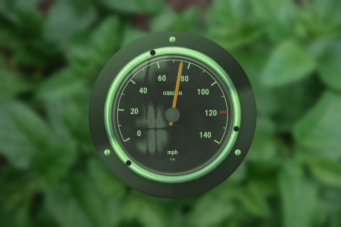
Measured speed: 75 mph
